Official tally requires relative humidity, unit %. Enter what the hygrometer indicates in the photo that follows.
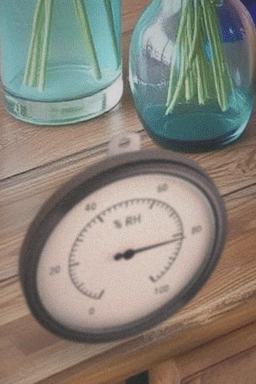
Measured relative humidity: 80 %
